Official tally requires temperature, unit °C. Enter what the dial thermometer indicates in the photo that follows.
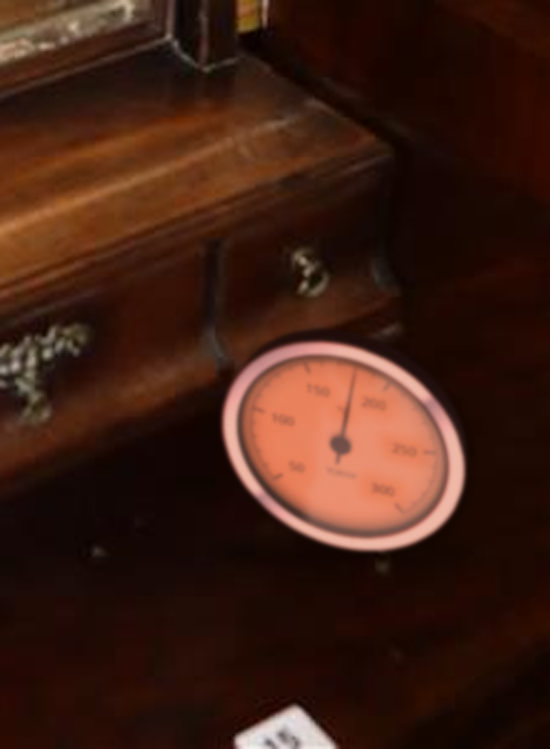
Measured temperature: 180 °C
